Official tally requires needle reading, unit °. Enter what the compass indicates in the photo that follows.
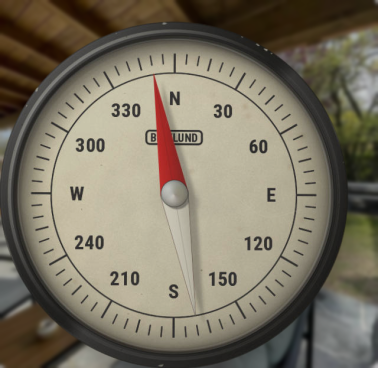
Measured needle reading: 350 °
